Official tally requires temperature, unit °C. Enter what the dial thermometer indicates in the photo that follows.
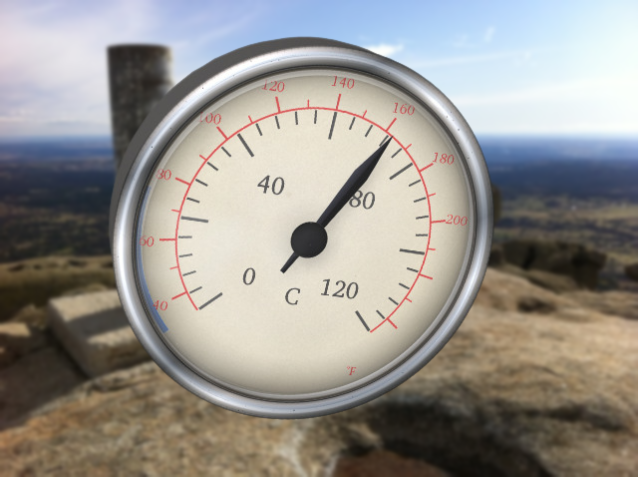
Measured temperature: 72 °C
